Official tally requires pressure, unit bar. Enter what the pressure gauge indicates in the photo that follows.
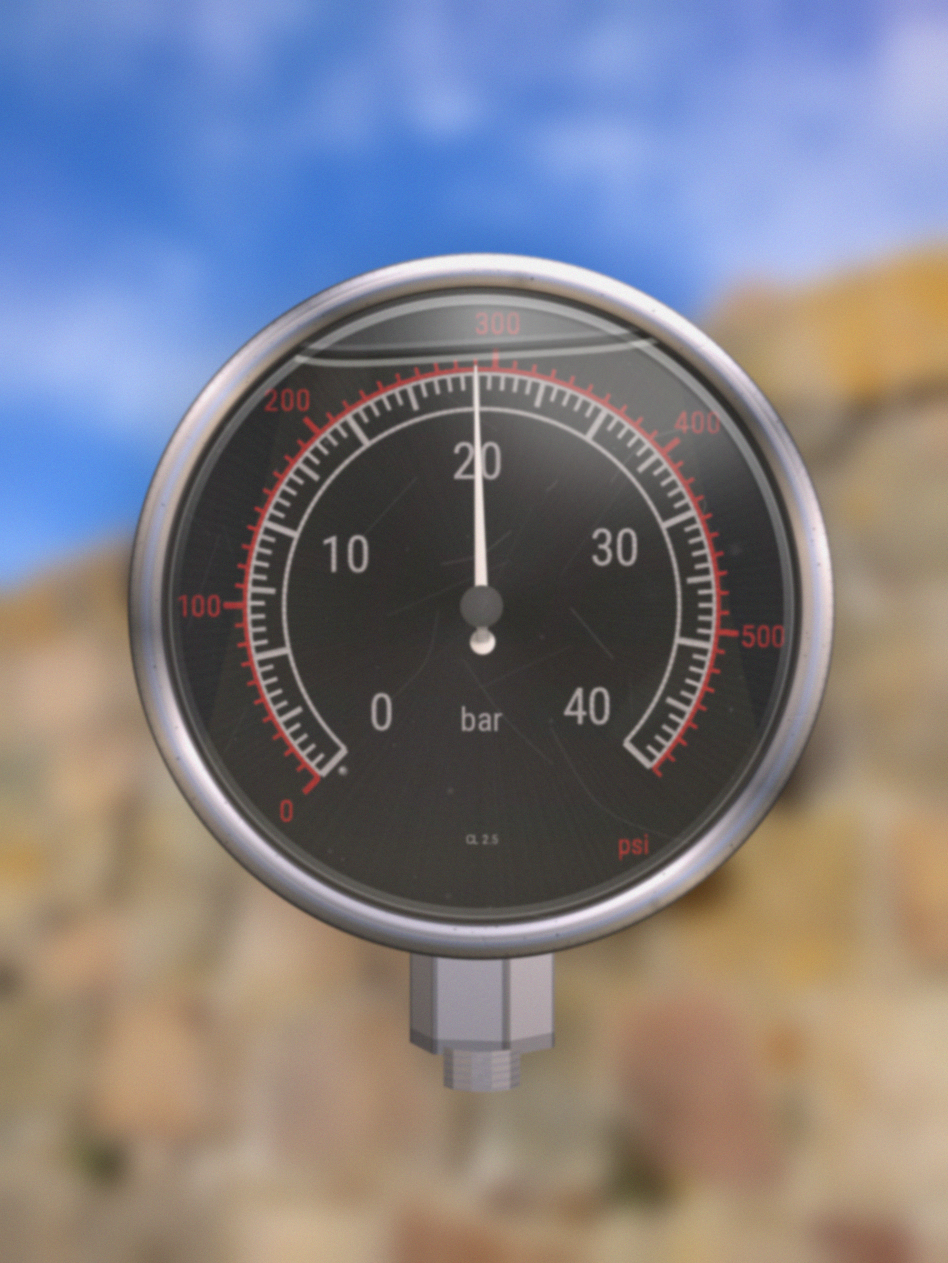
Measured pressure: 20 bar
